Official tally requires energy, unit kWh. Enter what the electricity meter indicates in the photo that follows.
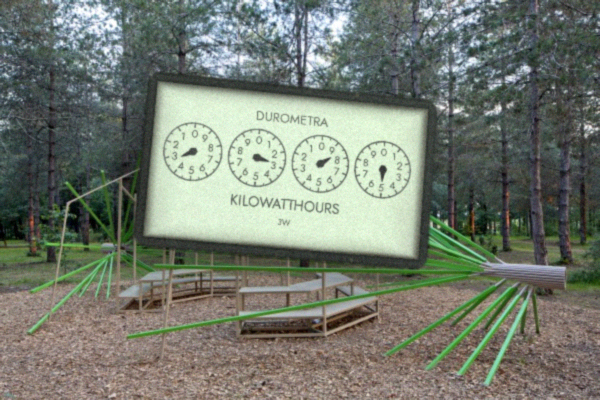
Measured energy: 3285 kWh
